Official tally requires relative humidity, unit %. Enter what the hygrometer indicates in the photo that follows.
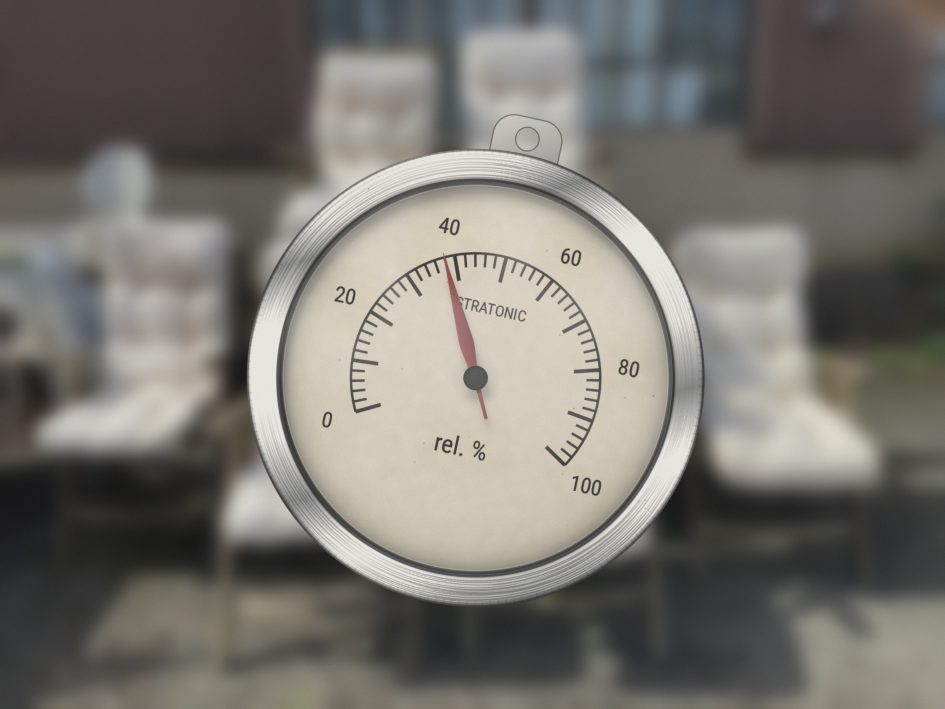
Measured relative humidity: 38 %
